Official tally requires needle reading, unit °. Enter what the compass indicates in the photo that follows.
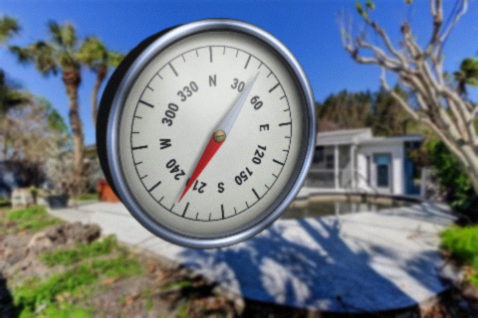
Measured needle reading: 220 °
